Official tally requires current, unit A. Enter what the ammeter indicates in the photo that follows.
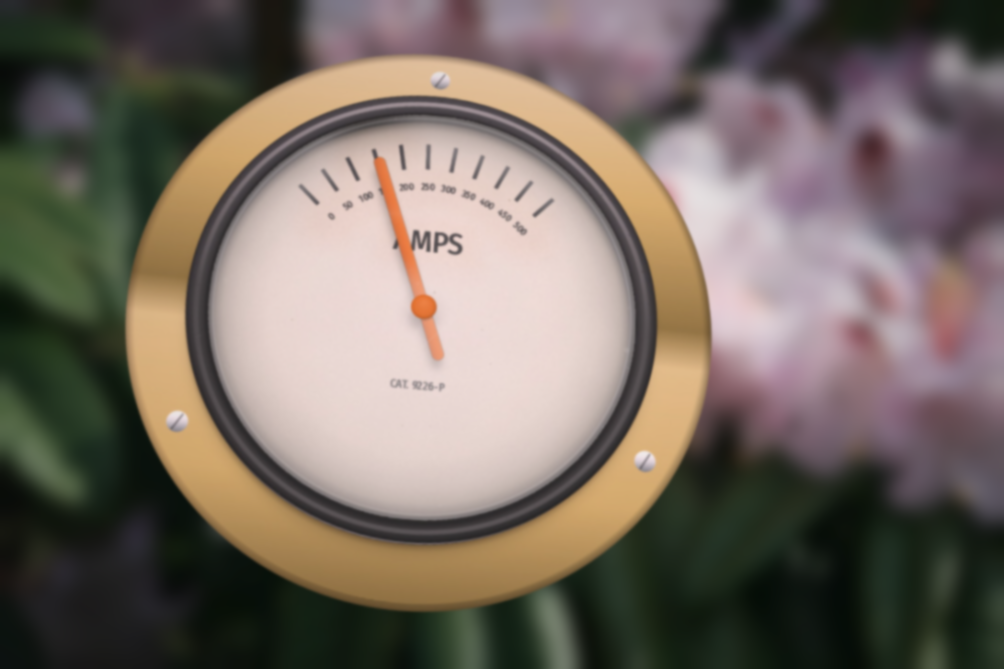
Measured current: 150 A
